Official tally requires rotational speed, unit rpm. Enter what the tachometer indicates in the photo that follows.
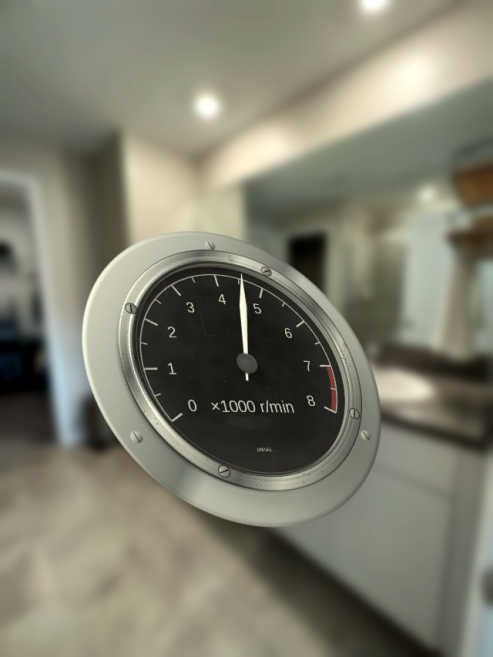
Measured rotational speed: 4500 rpm
